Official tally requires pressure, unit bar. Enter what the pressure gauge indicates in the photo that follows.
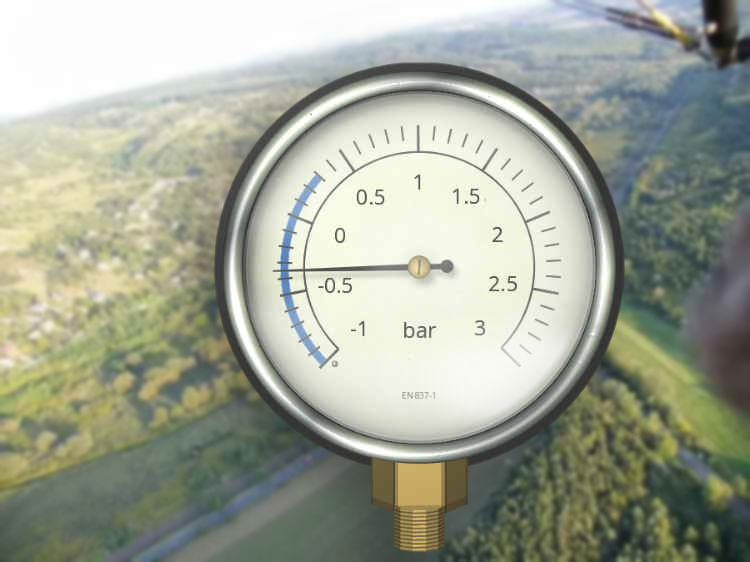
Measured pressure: -0.35 bar
